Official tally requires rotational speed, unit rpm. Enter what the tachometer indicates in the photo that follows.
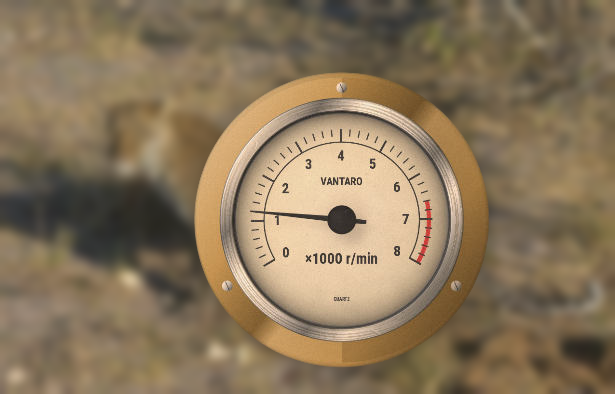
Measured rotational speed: 1200 rpm
